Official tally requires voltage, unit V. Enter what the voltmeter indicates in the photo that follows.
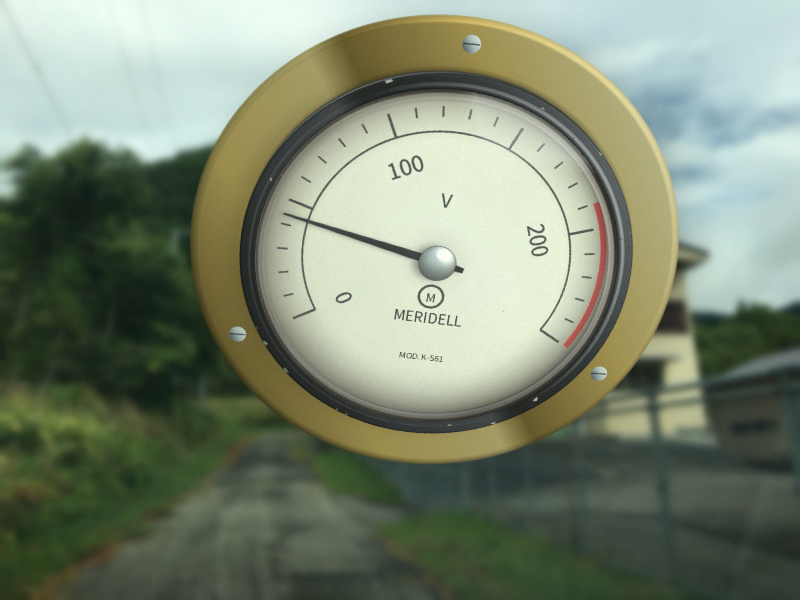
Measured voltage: 45 V
